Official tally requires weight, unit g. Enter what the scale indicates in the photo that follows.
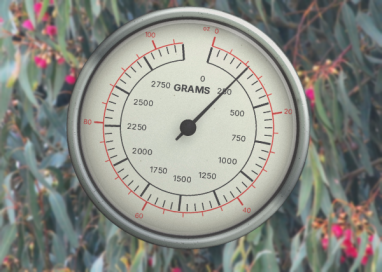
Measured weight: 250 g
